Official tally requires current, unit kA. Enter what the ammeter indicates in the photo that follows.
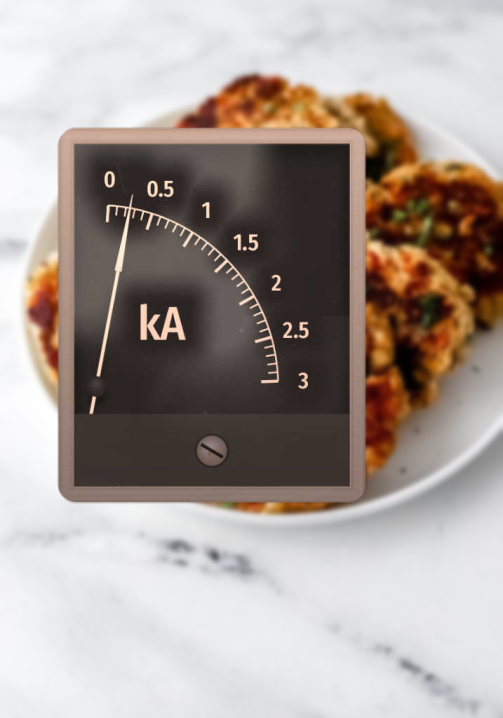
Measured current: 0.25 kA
